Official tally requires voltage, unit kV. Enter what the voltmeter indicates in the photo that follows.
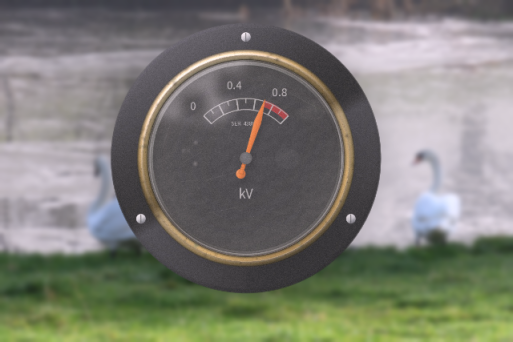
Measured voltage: 0.7 kV
